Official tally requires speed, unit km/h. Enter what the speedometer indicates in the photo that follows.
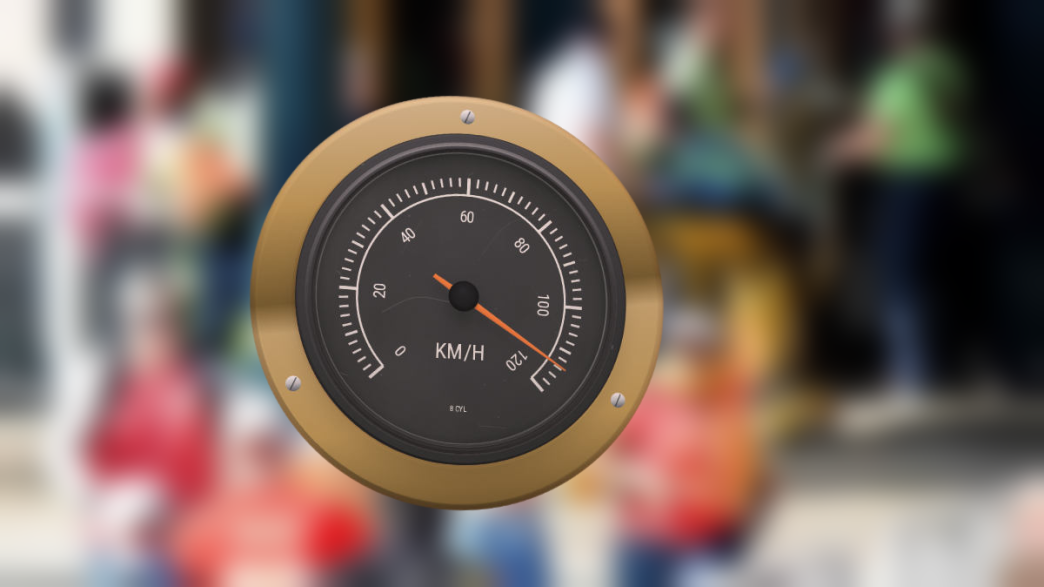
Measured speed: 114 km/h
